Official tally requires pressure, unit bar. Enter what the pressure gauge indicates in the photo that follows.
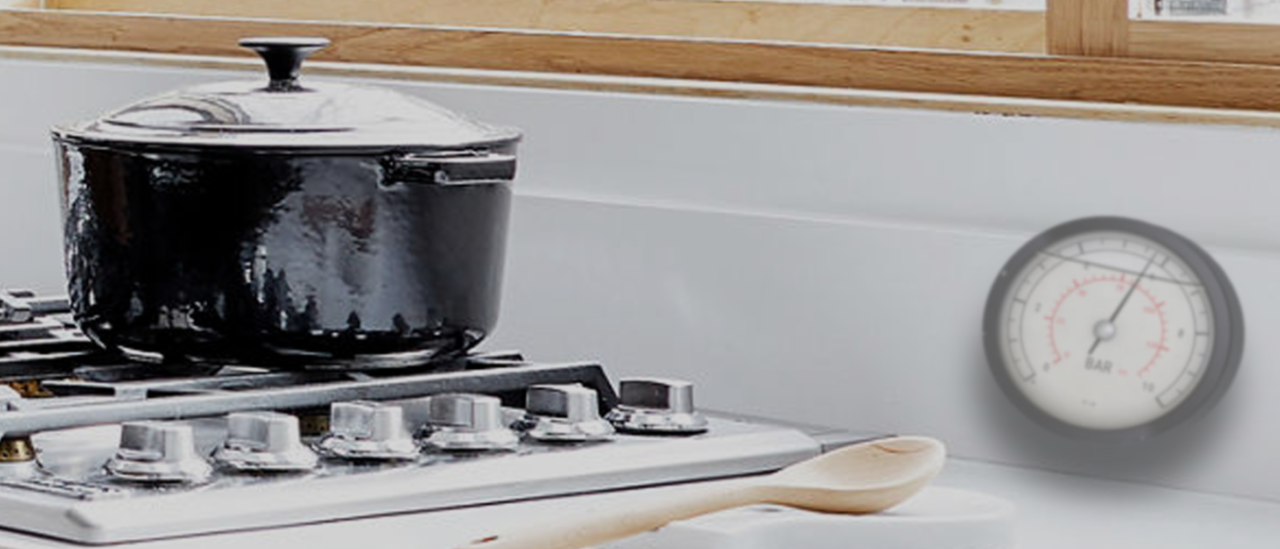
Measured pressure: 5.75 bar
